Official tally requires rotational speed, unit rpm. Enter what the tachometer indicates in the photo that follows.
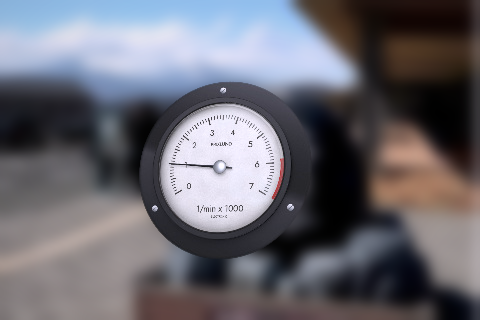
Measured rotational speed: 1000 rpm
